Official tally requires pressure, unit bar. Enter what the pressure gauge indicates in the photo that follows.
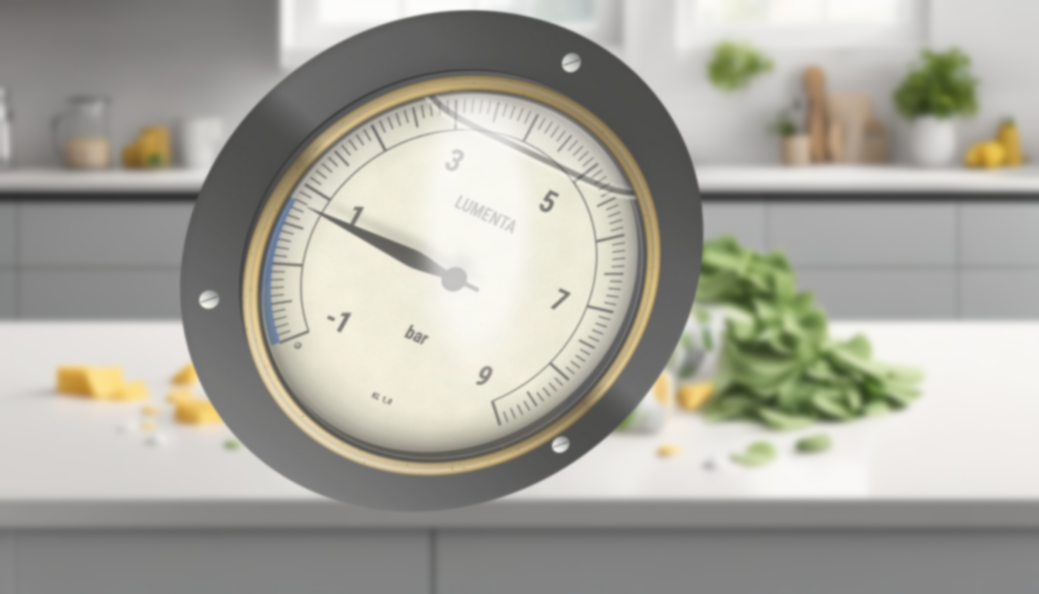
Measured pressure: 0.8 bar
